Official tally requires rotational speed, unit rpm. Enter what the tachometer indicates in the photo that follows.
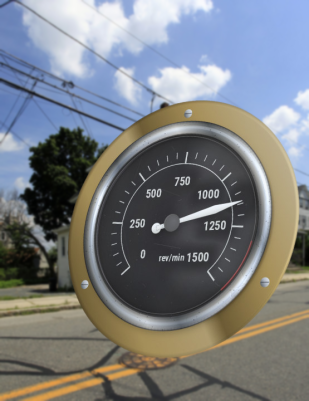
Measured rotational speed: 1150 rpm
